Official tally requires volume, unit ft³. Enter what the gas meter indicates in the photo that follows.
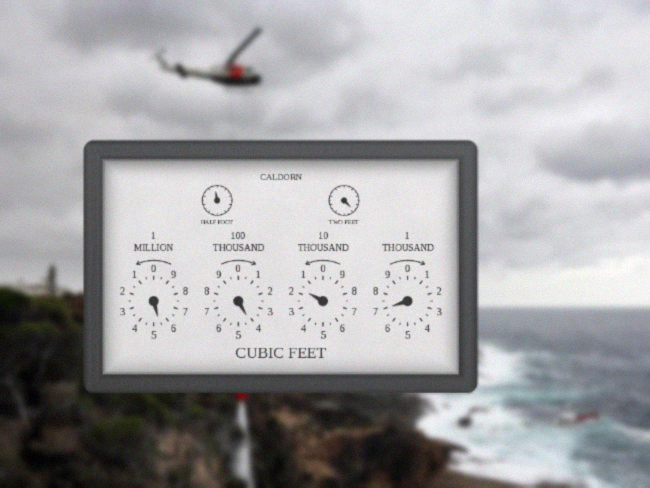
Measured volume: 541700 ft³
